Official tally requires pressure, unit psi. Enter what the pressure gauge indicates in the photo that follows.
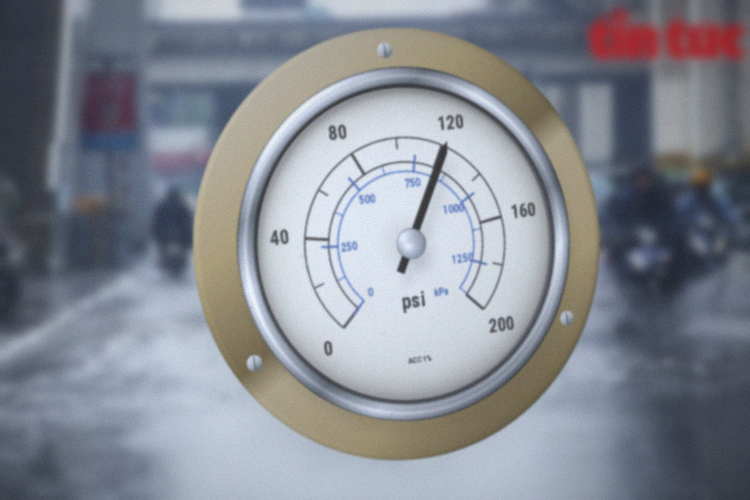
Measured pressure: 120 psi
